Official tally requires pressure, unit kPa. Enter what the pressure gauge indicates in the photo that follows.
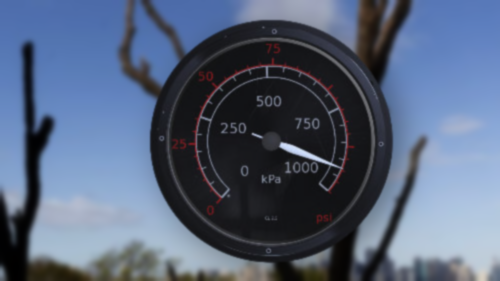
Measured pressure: 925 kPa
